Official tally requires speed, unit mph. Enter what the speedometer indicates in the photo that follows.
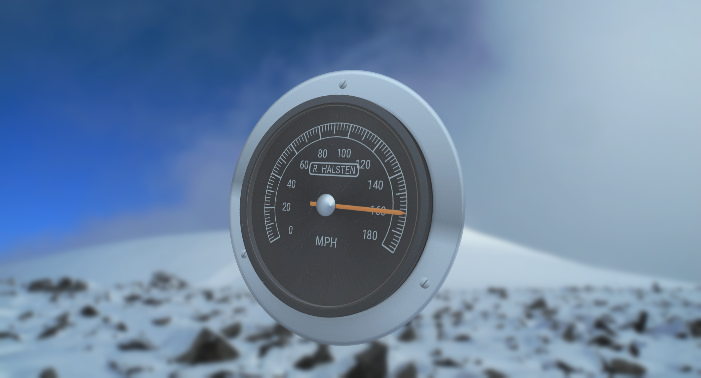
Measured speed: 160 mph
